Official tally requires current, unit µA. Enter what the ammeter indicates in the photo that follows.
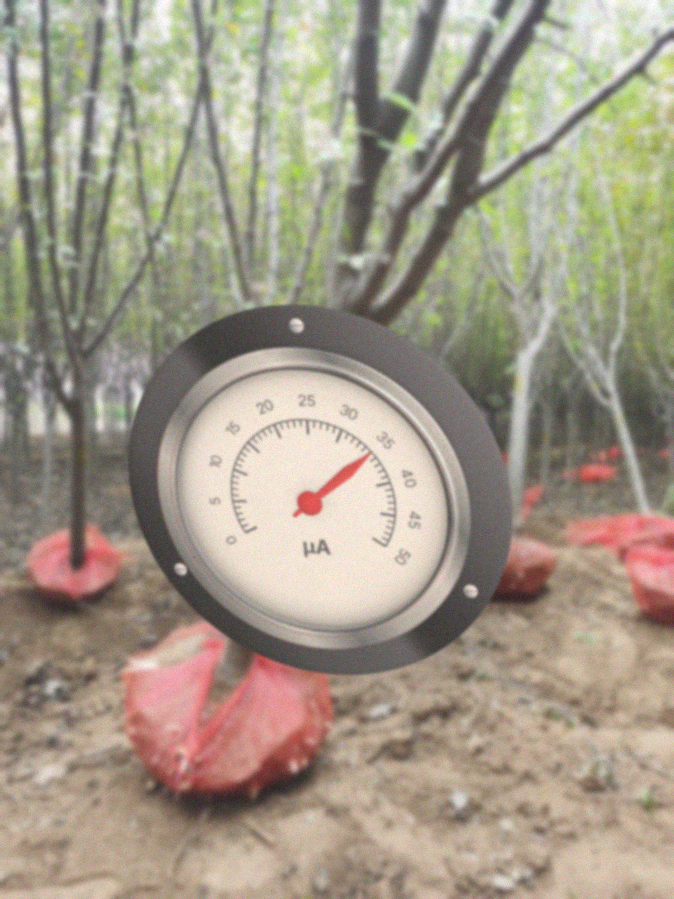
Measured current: 35 µA
